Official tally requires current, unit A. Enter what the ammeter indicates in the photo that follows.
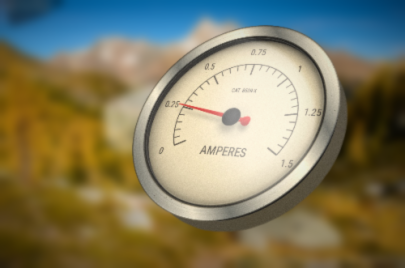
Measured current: 0.25 A
